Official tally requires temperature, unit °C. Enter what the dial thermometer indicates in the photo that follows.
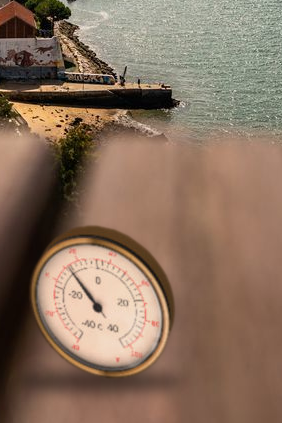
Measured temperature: -10 °C
